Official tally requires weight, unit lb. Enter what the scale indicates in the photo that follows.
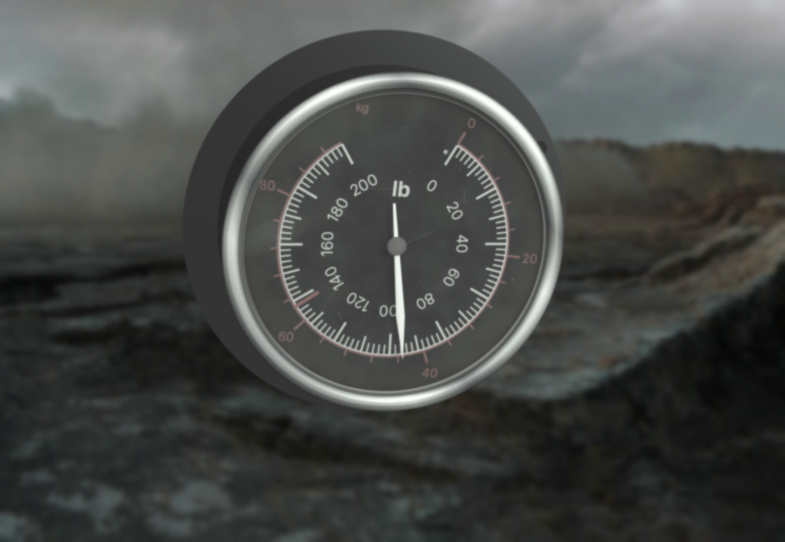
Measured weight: 96 lb
